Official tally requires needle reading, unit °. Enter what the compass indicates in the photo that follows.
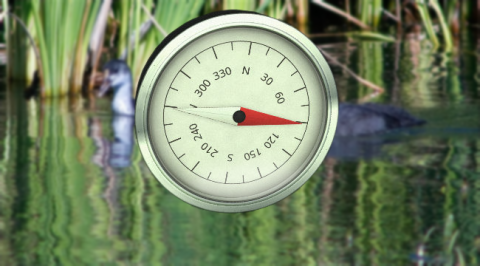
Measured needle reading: 90 °
